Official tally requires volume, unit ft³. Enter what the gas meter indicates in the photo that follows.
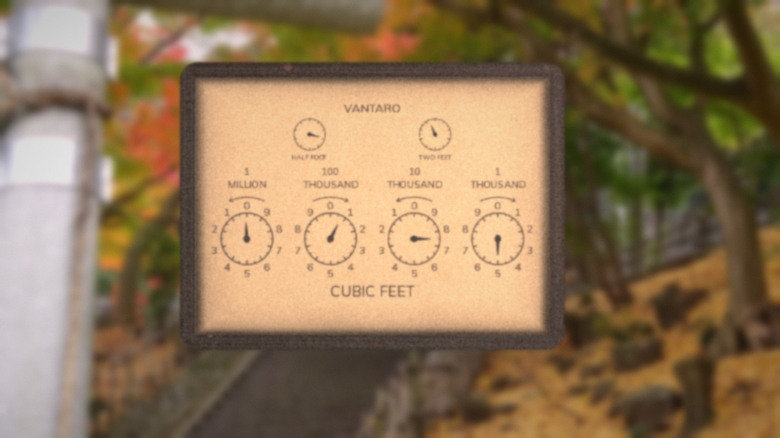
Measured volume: 7500 ft³
